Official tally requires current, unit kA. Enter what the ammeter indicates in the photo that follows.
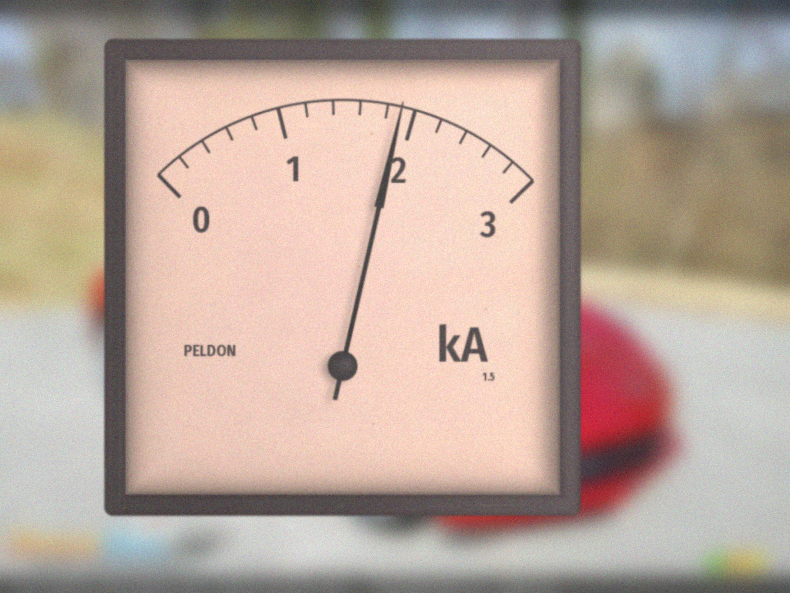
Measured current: 1.9 kA
